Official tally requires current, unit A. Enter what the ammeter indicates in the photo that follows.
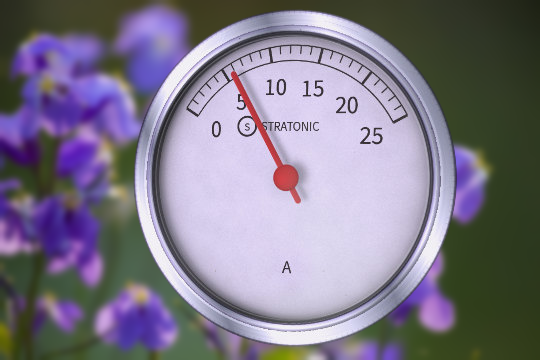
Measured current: 6 A
